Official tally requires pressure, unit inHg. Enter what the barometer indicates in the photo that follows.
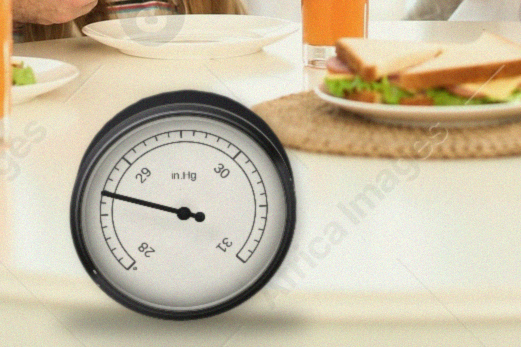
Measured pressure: 28.7 inHg
